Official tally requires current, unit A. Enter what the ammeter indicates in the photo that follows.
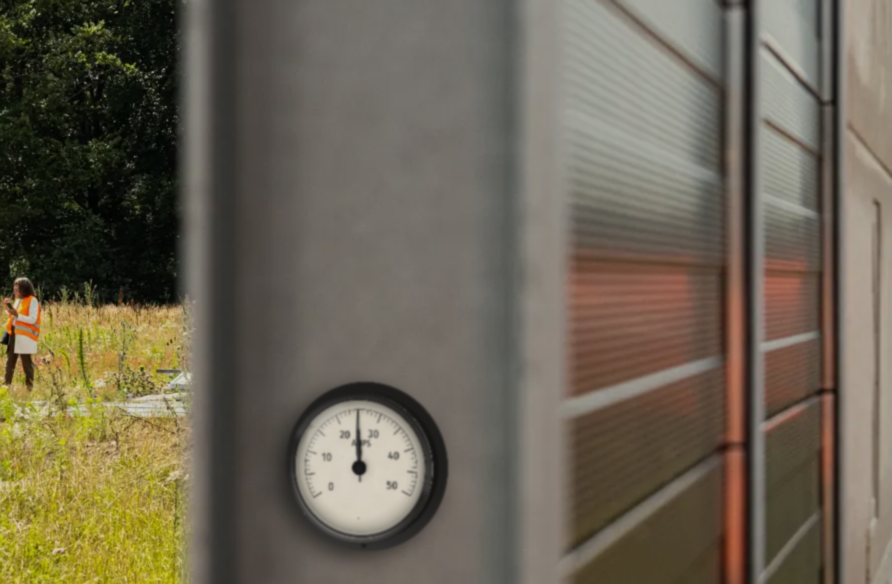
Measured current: 25 A
